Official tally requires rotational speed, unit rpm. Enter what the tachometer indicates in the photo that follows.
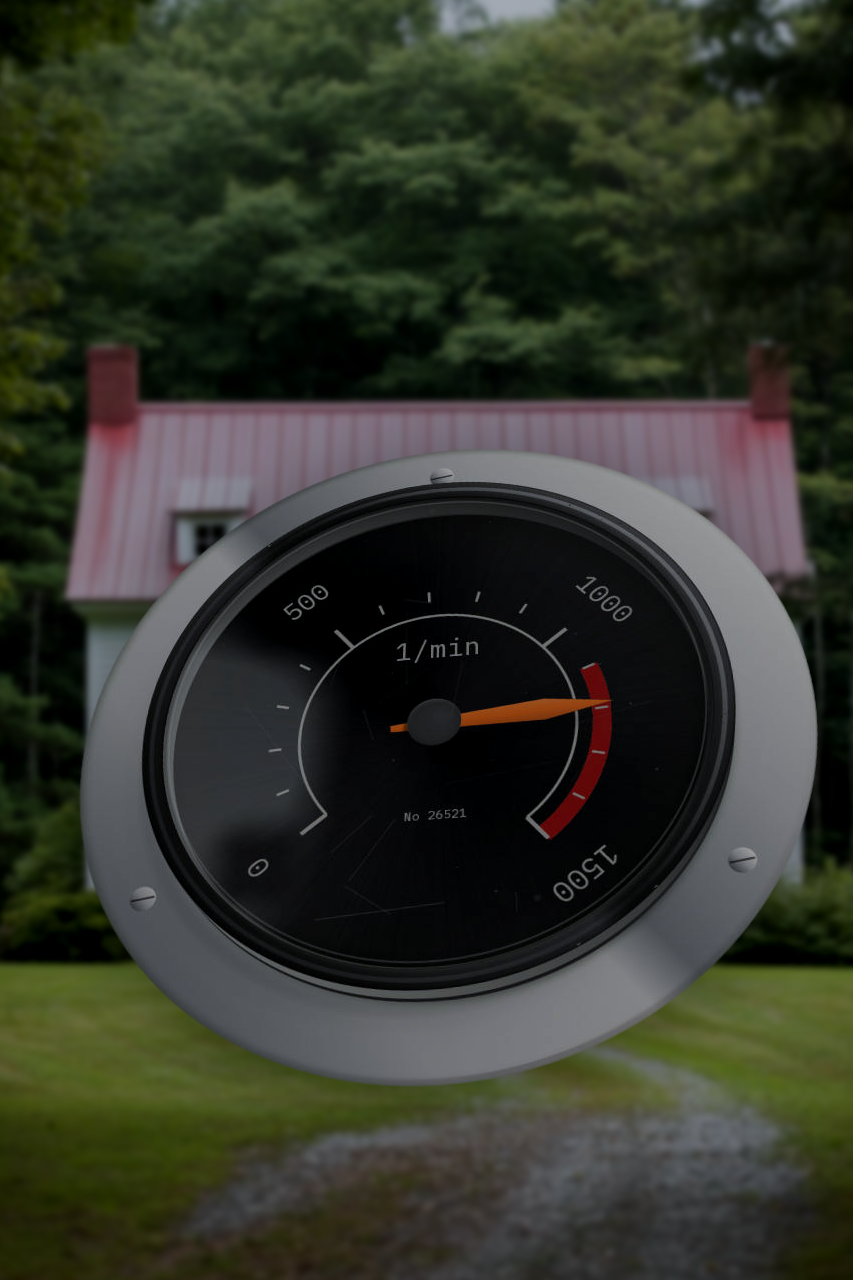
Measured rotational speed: 1200 rpm
